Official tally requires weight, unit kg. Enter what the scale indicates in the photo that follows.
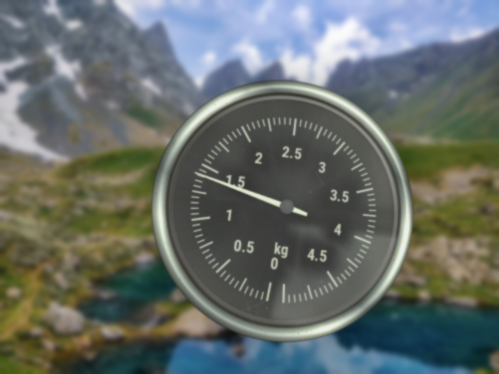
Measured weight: 1.4 kg
